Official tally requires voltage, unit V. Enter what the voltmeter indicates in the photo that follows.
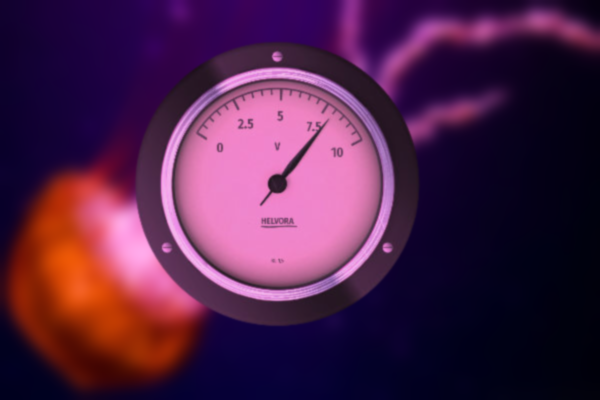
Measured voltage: 8 V
